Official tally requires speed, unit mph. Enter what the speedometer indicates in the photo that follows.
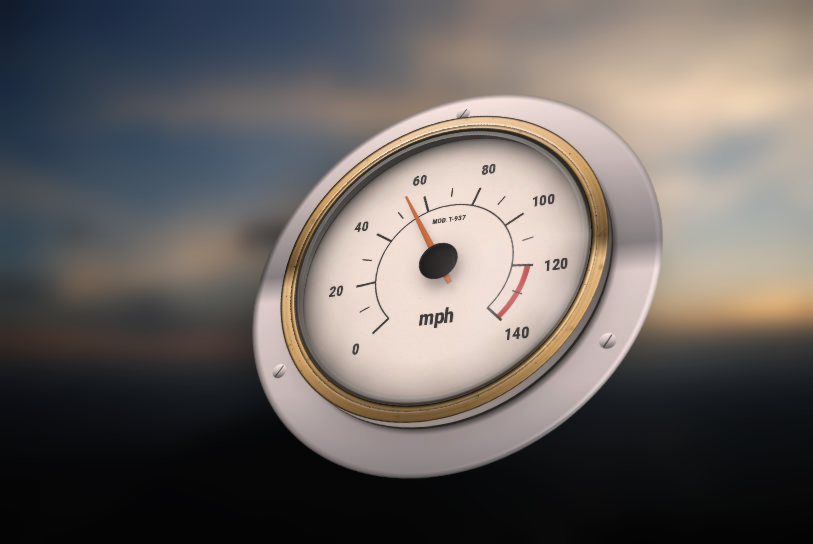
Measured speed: 55 mph
